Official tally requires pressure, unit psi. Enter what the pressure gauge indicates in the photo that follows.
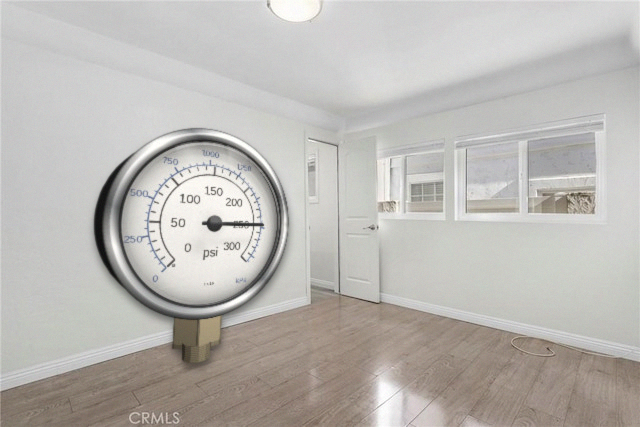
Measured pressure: 250 psi
